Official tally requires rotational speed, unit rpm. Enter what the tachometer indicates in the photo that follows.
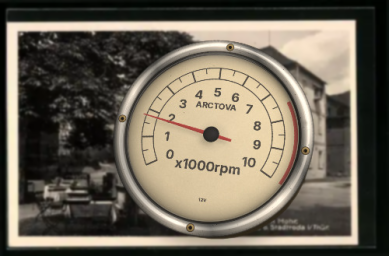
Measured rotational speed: 1750 rpm
